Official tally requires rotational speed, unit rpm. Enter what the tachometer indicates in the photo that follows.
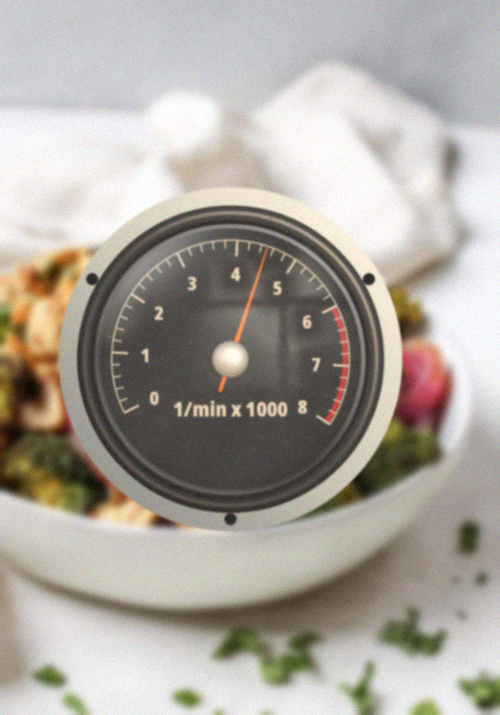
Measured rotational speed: 4500 rpm
